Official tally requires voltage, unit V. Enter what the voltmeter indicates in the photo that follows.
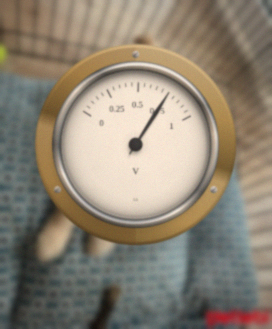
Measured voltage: 0.75 V
